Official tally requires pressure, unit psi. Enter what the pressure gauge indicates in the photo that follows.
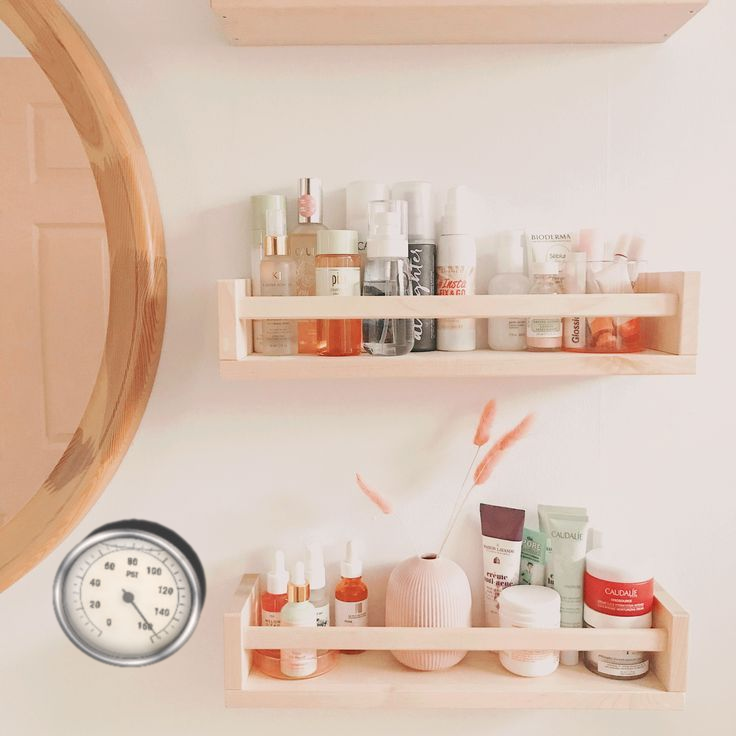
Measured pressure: 155 psi
